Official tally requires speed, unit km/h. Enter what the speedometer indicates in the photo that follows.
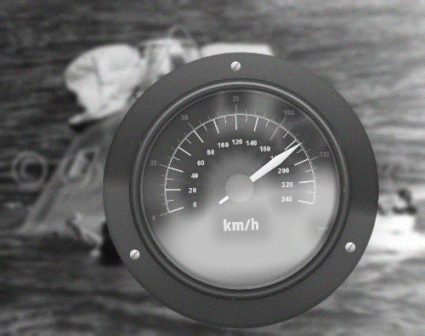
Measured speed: 185 km/h
